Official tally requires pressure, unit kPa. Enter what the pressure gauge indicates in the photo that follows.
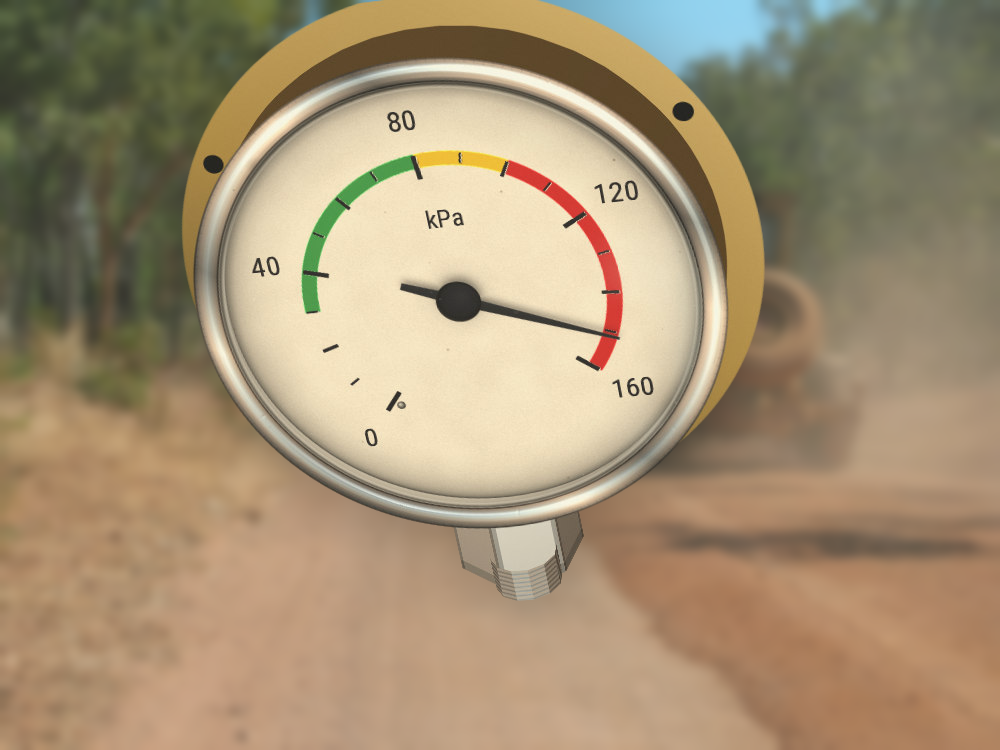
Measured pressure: 150 kPa
